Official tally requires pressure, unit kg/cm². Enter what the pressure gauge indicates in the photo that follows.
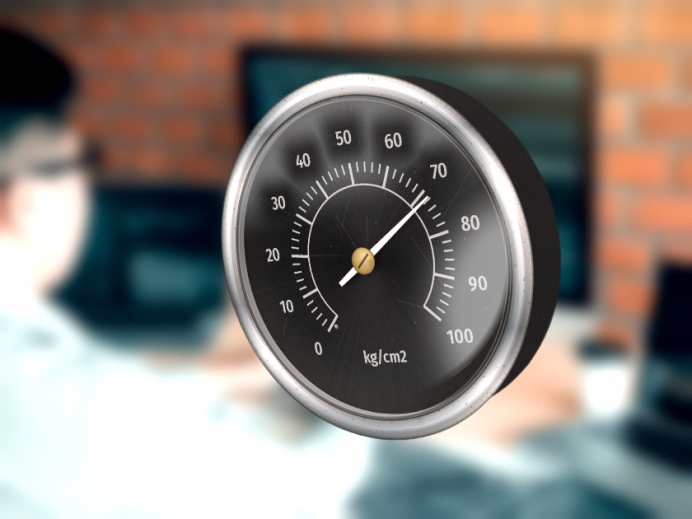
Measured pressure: 72 kg/cm²
